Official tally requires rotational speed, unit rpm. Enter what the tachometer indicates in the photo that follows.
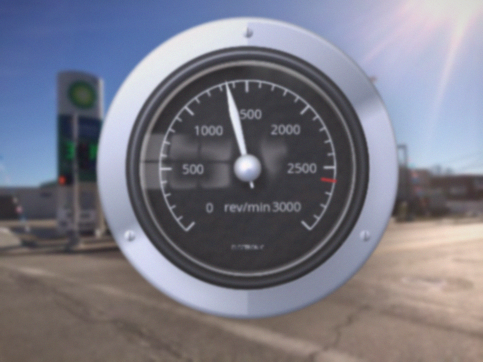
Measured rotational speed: 1350 rpm
